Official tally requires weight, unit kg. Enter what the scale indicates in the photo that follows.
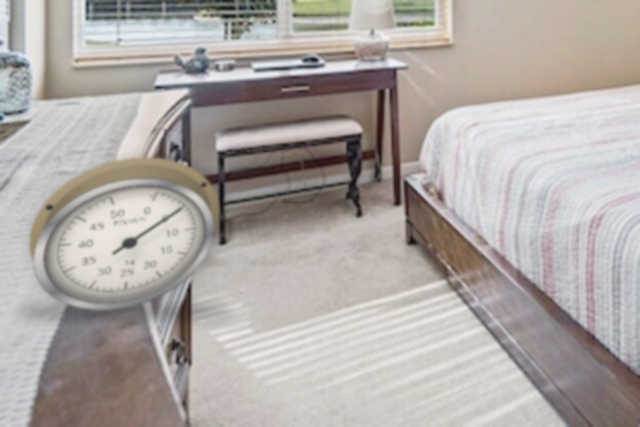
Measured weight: 5 kg
